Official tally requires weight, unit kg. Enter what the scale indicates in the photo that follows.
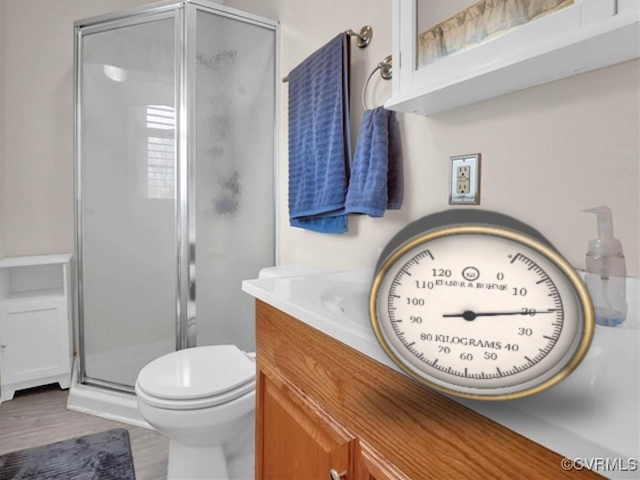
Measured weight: 20 kg
